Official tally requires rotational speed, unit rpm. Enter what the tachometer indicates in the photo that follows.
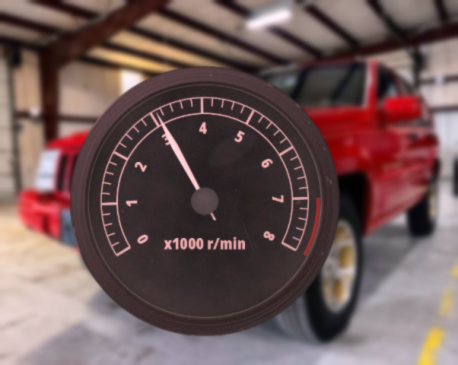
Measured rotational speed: 3100 rpm
